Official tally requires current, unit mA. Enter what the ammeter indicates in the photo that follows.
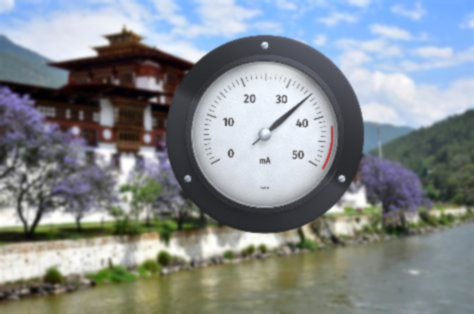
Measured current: 35 mA
